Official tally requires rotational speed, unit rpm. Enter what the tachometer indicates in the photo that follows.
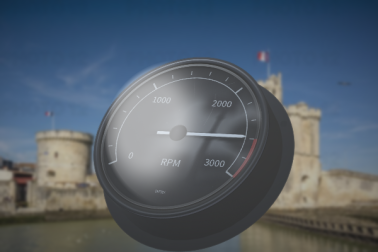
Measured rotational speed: 2600 rpm
